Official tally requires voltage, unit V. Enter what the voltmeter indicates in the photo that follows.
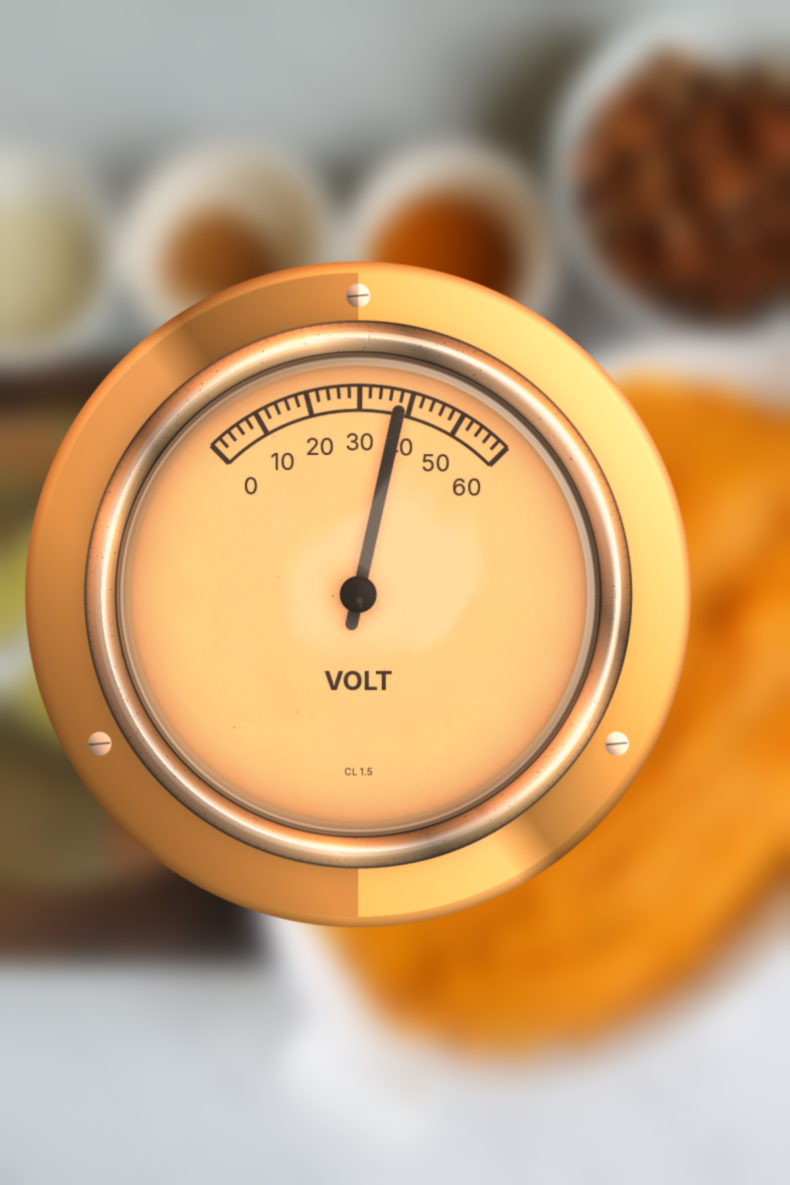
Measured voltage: 38 V
